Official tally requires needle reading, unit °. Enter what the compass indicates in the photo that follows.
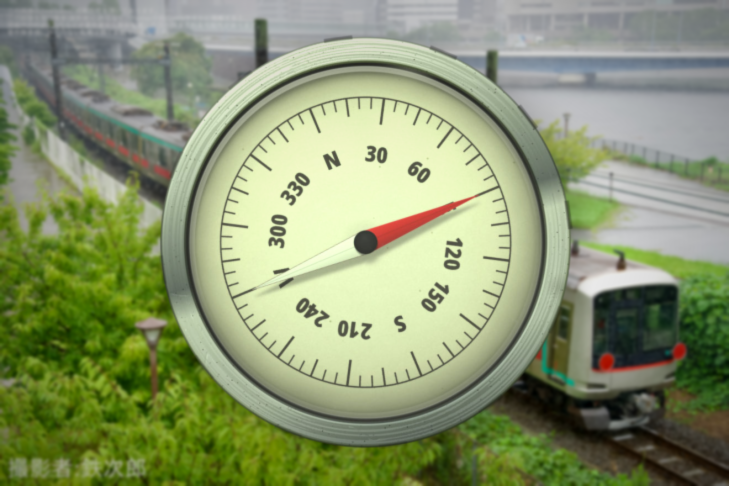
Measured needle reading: 90 °
